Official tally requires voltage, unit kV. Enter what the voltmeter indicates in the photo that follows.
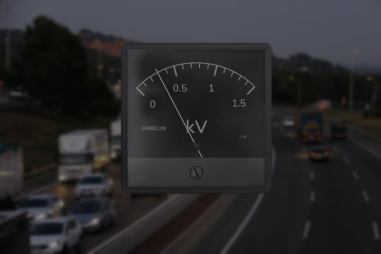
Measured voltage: 0.3 kV
